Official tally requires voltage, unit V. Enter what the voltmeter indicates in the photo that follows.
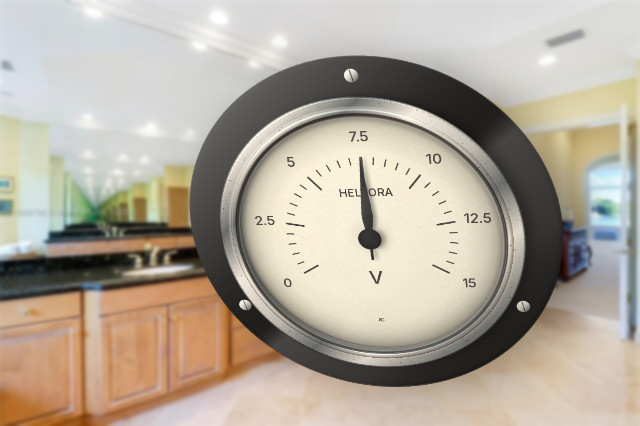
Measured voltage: 7.5 V
